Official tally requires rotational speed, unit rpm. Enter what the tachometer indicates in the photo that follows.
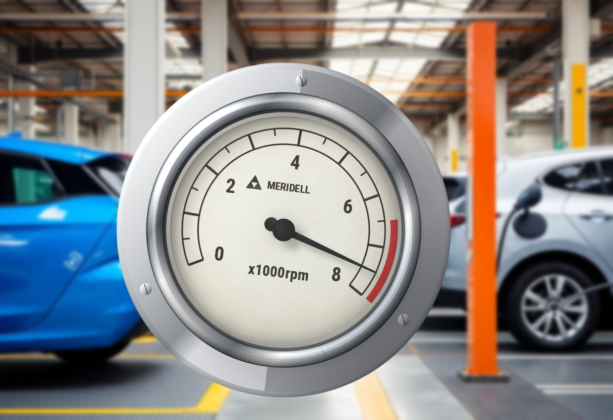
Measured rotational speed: 7500 rpm
